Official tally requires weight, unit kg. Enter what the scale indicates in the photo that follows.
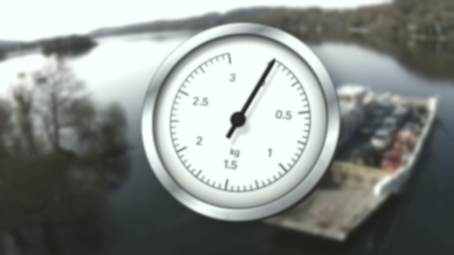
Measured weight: 0 kg
